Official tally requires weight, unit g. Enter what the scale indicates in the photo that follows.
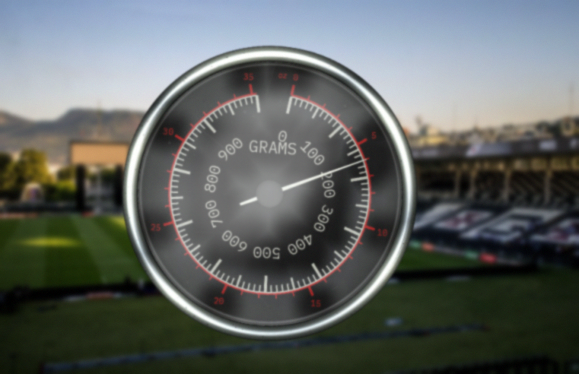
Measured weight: 170 g
